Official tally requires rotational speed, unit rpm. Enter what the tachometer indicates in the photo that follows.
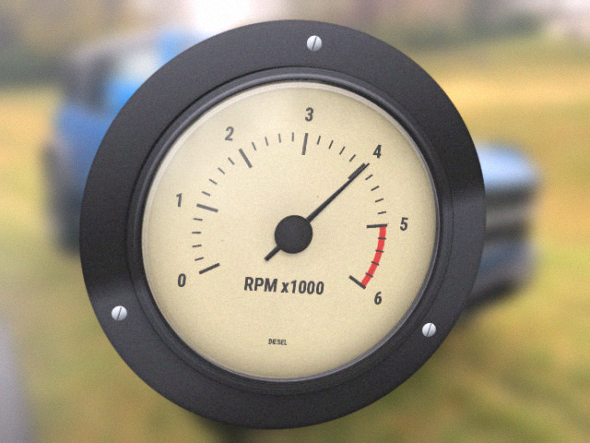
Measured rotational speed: 4000 rpm
